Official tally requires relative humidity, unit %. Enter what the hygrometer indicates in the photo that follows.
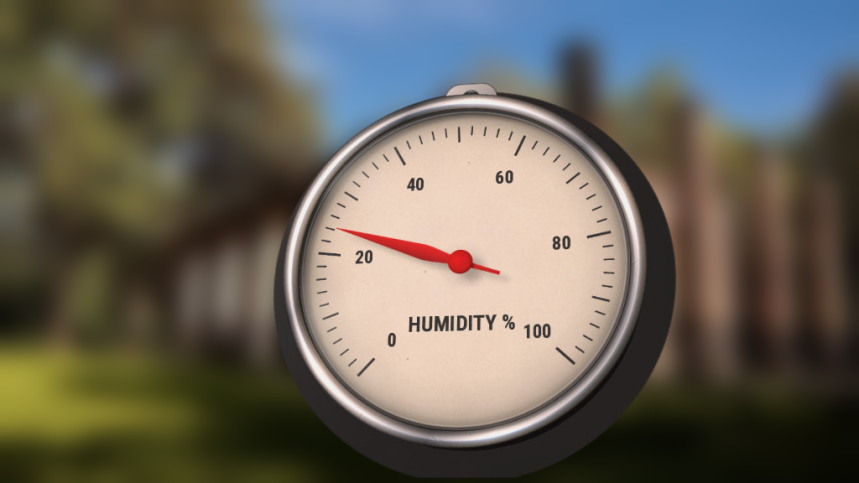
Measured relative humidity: 24 %
